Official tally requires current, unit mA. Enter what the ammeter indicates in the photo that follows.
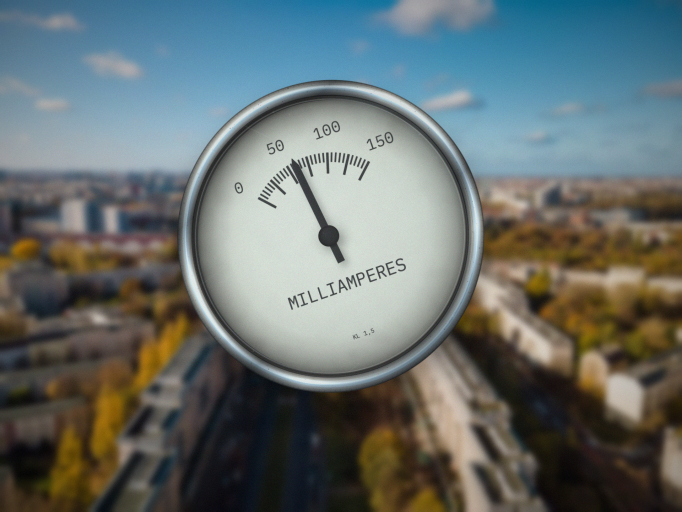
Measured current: 60 mA
